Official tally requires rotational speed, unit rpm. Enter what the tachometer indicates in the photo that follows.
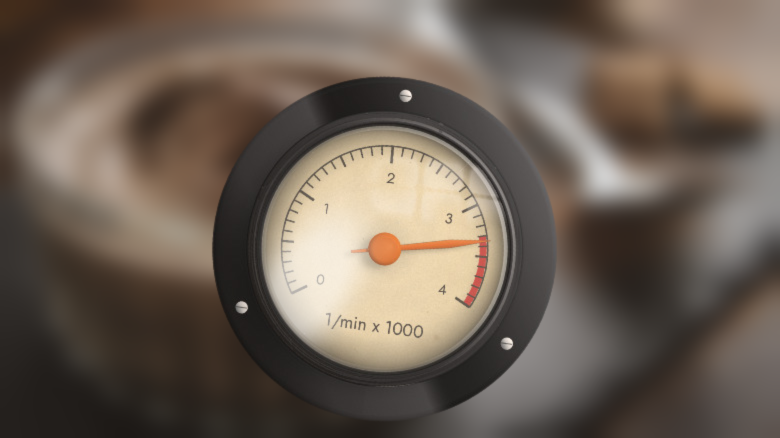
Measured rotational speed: 3350 rpm
